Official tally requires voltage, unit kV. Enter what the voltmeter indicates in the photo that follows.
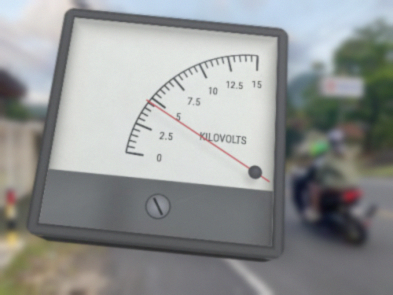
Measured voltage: 4.5 kV
